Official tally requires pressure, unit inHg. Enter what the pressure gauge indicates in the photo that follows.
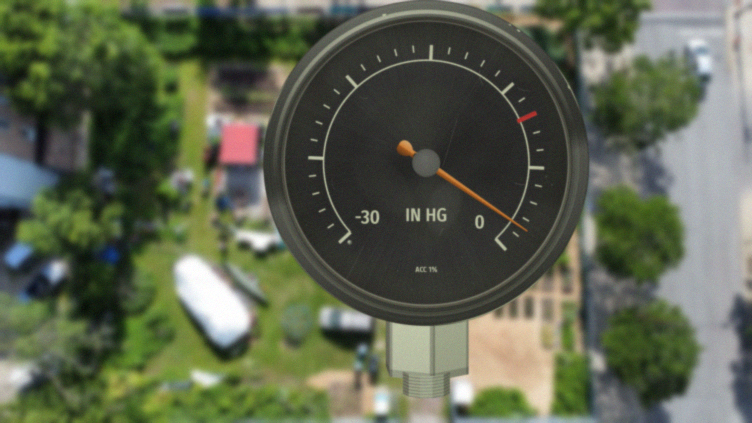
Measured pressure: -1.5 inHg
